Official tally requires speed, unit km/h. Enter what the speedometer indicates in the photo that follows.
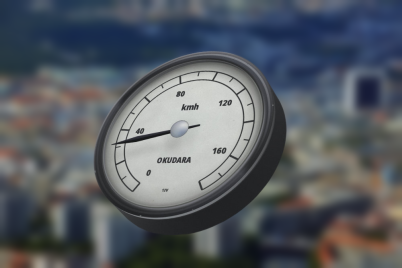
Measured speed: 30 km/h
